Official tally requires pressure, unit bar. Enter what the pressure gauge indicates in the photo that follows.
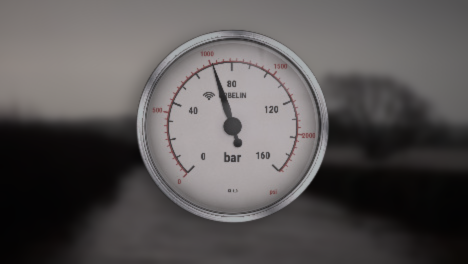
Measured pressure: 70 bar
